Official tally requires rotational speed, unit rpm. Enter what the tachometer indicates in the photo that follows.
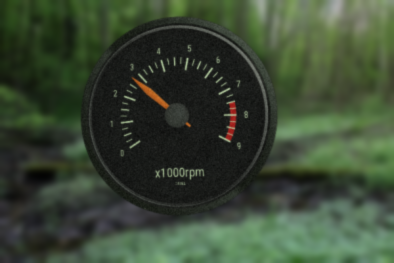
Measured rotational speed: 2750 rpm
